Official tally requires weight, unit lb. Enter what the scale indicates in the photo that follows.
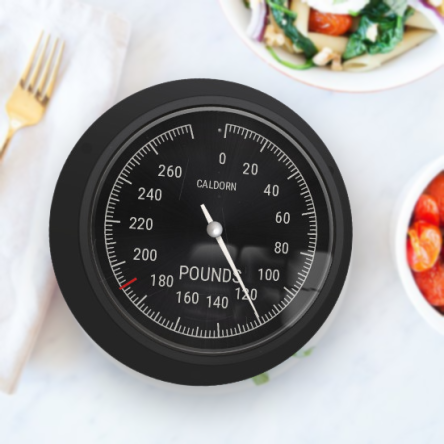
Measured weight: 120 lb
